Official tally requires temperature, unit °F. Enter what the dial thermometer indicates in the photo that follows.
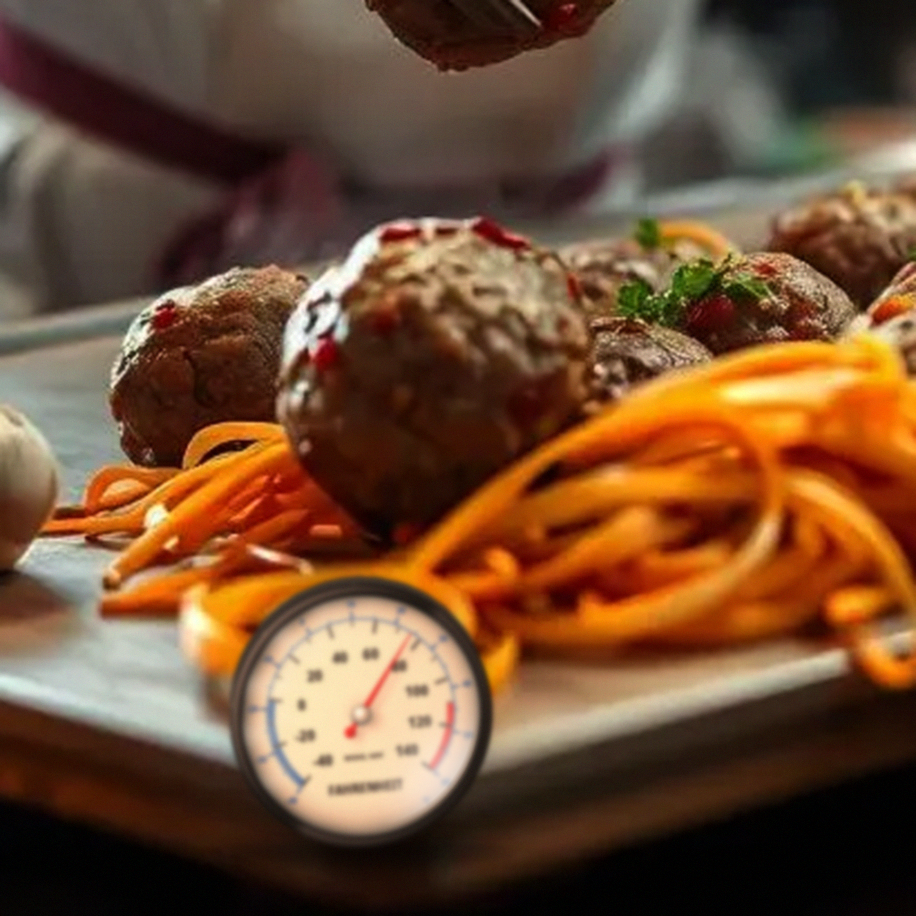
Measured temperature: 75 °F
